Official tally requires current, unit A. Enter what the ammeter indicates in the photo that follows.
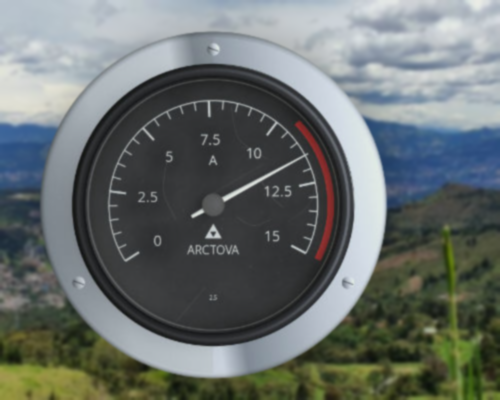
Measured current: 11.5 A
